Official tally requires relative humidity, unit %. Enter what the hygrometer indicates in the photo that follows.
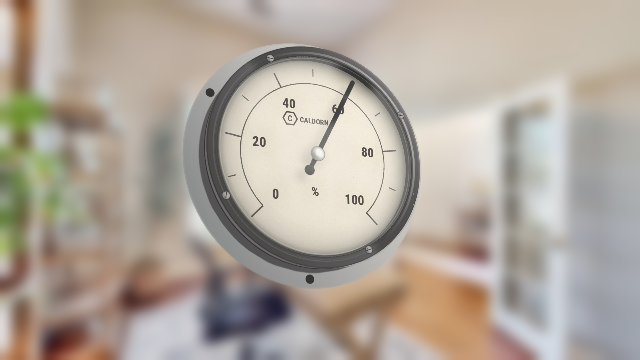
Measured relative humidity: 60 %
